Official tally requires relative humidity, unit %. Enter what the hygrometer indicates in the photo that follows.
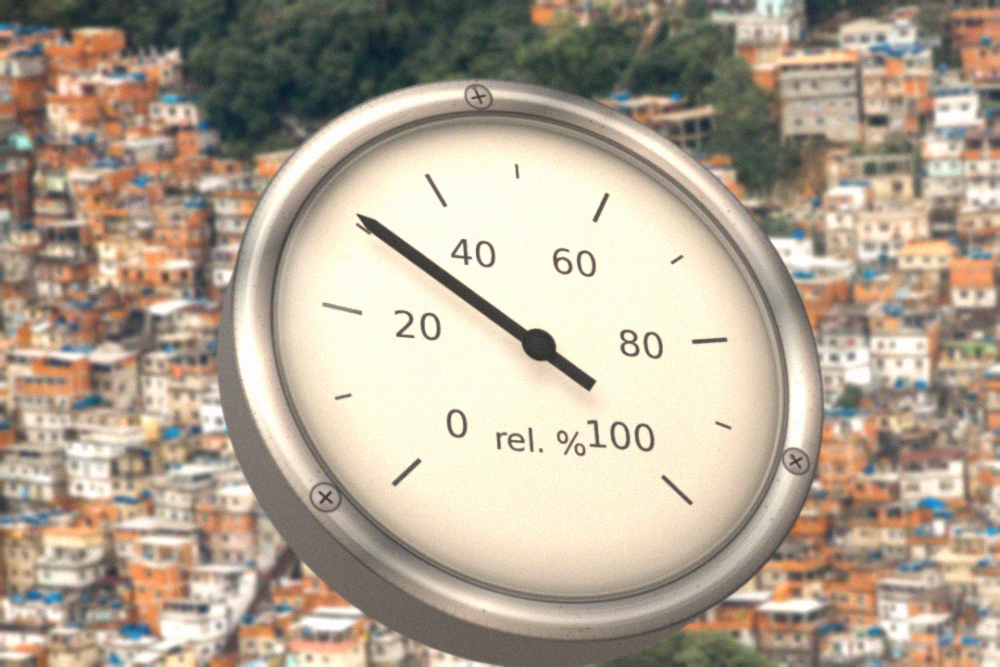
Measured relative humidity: 30 %
